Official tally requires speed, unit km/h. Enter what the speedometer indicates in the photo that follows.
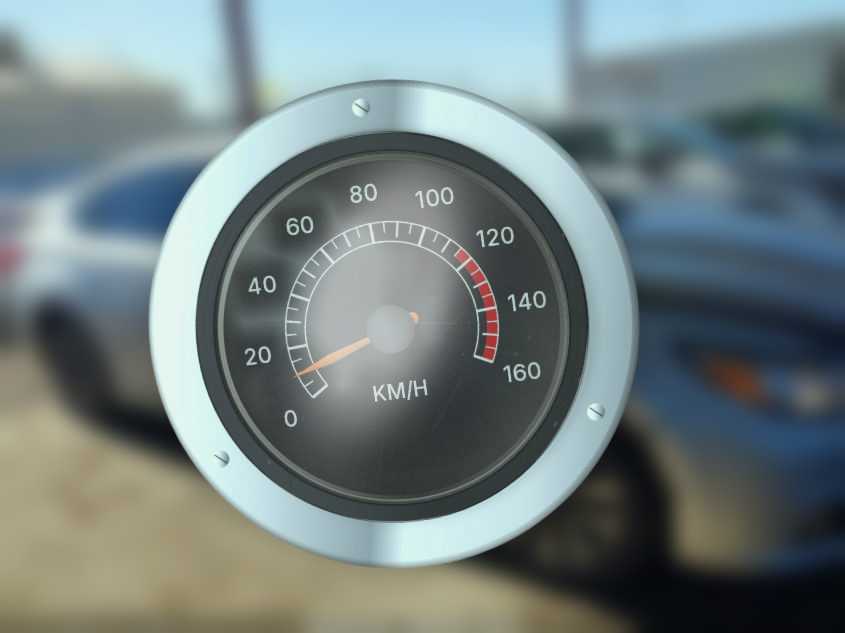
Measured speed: 10 km/h
